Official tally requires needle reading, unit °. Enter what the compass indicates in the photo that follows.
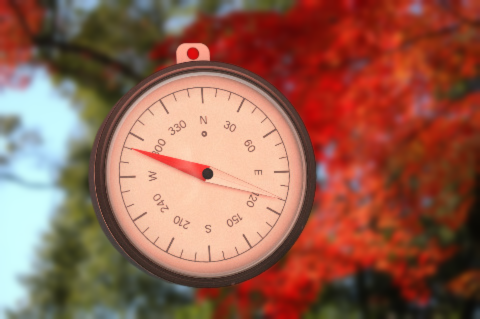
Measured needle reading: 290 °
